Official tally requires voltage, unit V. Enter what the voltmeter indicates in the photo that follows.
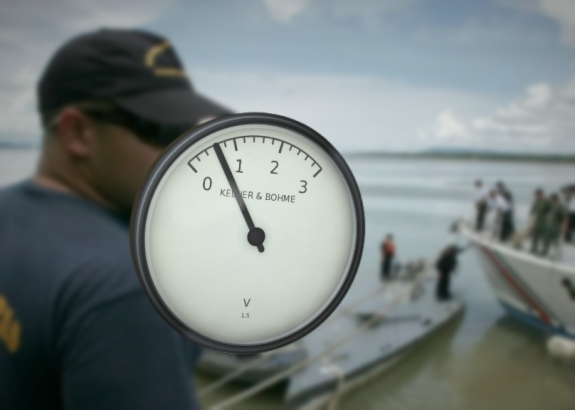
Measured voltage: 0.6 V
